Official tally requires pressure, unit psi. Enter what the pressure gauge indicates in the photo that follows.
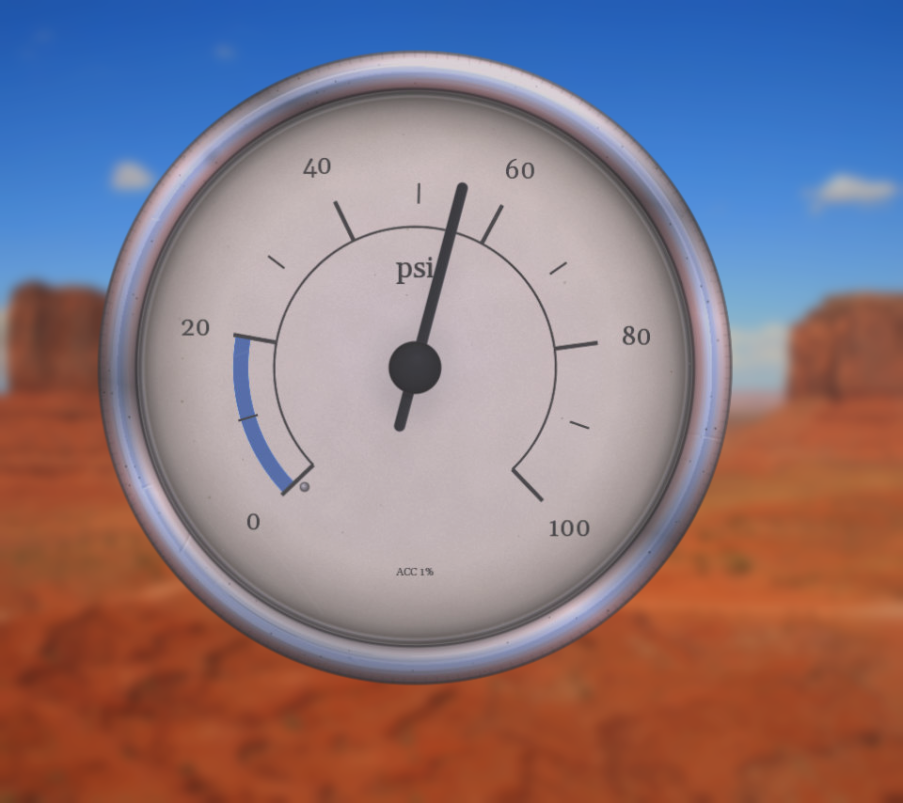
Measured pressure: 55 psi
